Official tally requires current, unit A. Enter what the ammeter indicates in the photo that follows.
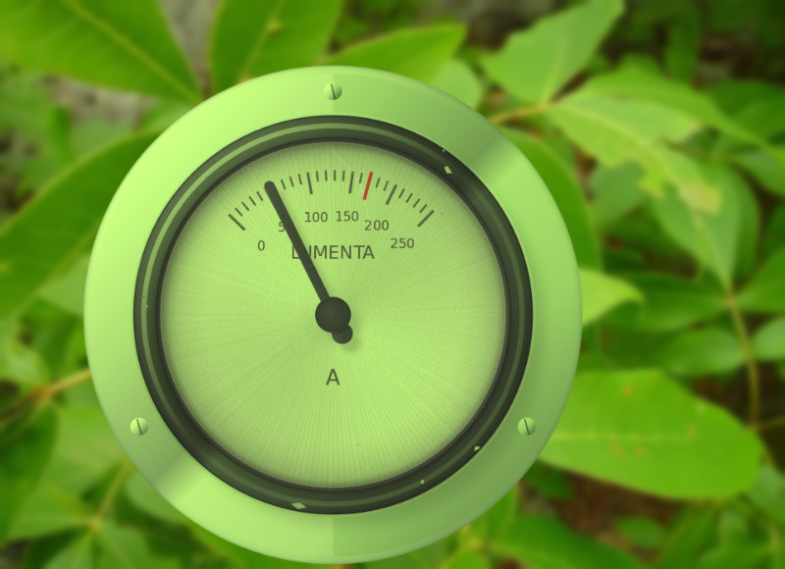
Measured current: 55 A
